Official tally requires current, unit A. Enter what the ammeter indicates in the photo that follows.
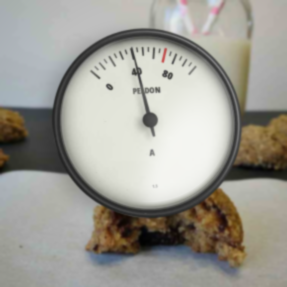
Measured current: 40 A
